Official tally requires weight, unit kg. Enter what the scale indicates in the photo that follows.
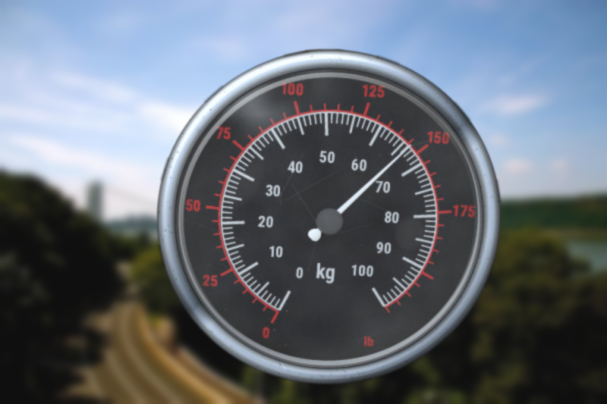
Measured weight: 66 kg
